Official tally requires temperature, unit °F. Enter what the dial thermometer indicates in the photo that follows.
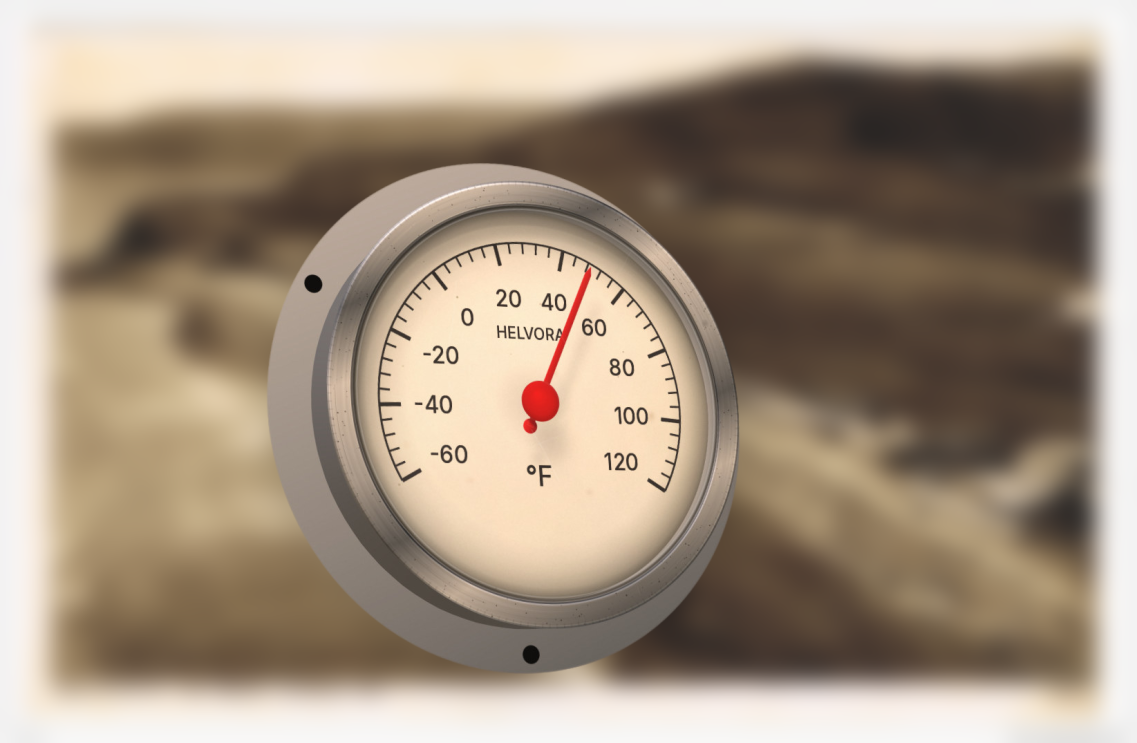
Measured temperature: 48 °F
